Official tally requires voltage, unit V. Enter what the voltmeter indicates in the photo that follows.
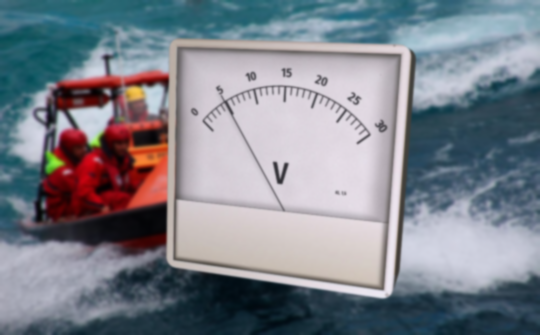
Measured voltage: 5 V
